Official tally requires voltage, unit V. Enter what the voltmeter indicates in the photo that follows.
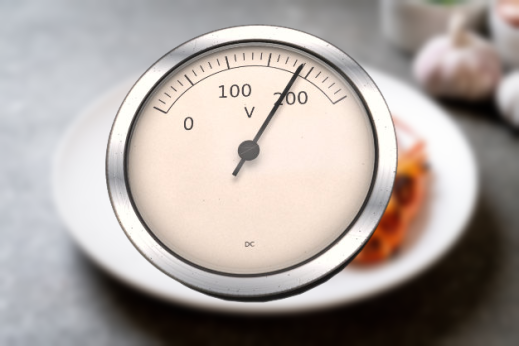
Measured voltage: 190 V
